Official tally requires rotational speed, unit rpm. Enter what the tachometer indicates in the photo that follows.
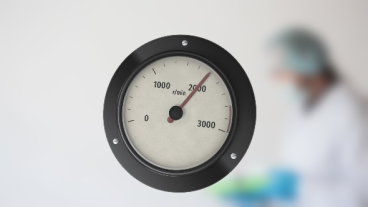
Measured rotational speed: 2000 rpm
